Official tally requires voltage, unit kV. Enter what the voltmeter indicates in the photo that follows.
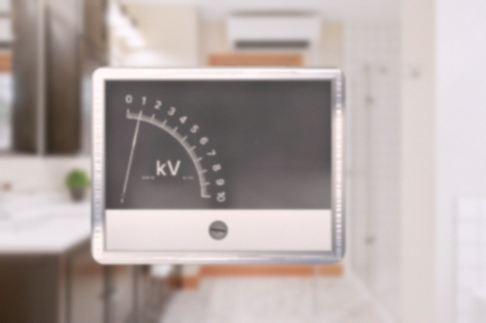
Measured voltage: 1 kV
